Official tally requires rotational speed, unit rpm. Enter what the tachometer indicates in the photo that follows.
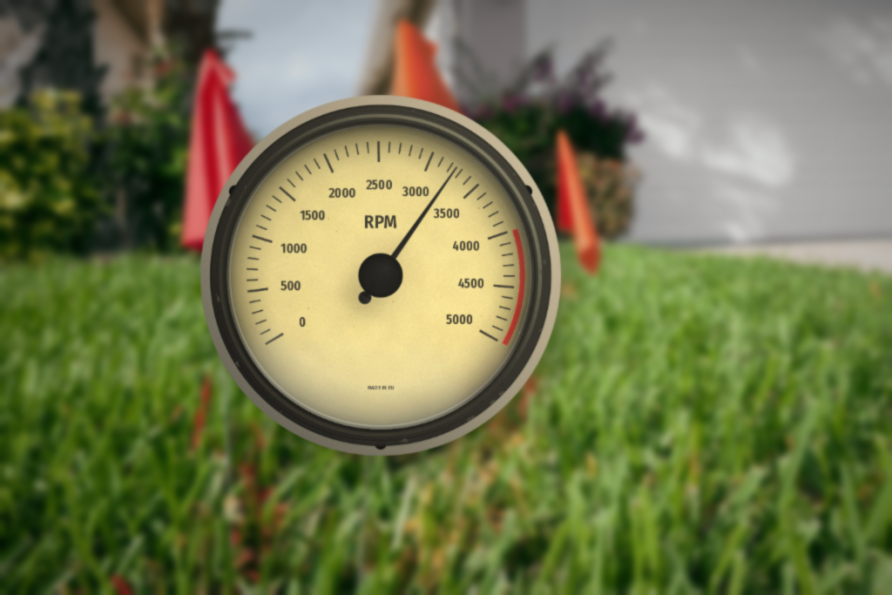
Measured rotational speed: 3250 rpm
